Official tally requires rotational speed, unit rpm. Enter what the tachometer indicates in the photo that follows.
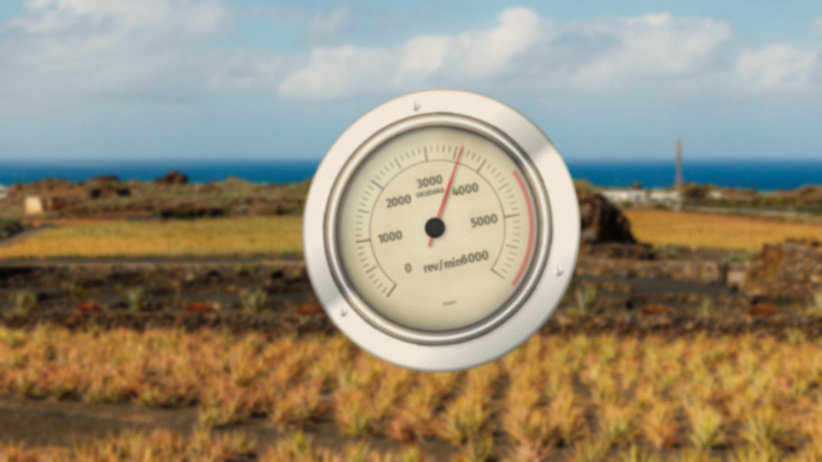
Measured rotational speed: 3600 rpm
